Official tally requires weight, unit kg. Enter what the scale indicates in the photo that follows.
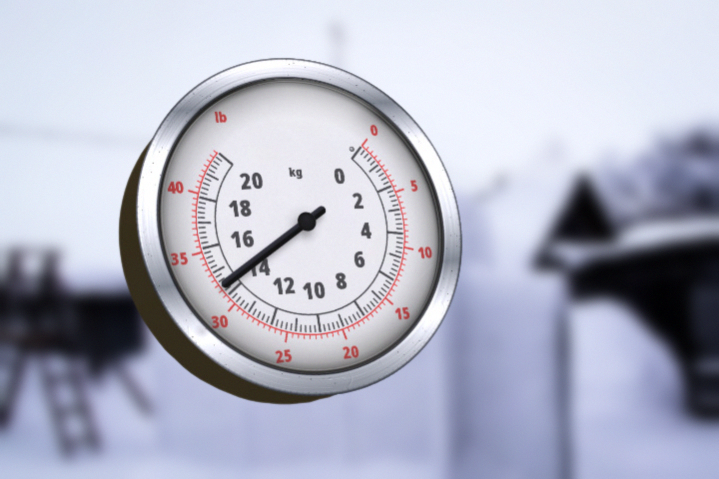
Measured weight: 14.4 kg
